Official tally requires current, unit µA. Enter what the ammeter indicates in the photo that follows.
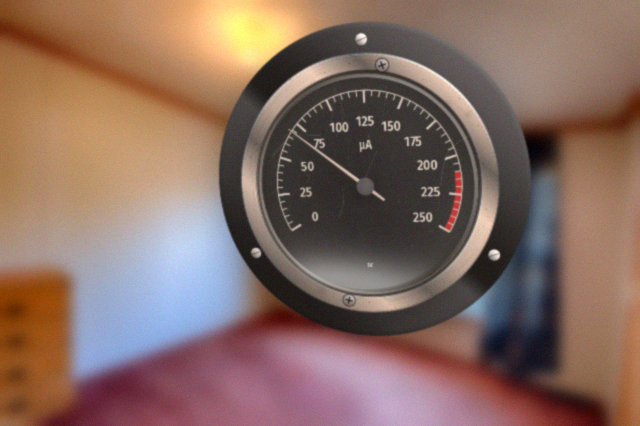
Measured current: 70 µA
